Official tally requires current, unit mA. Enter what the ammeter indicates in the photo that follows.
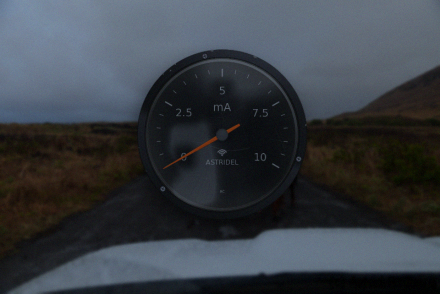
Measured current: 0 mA
